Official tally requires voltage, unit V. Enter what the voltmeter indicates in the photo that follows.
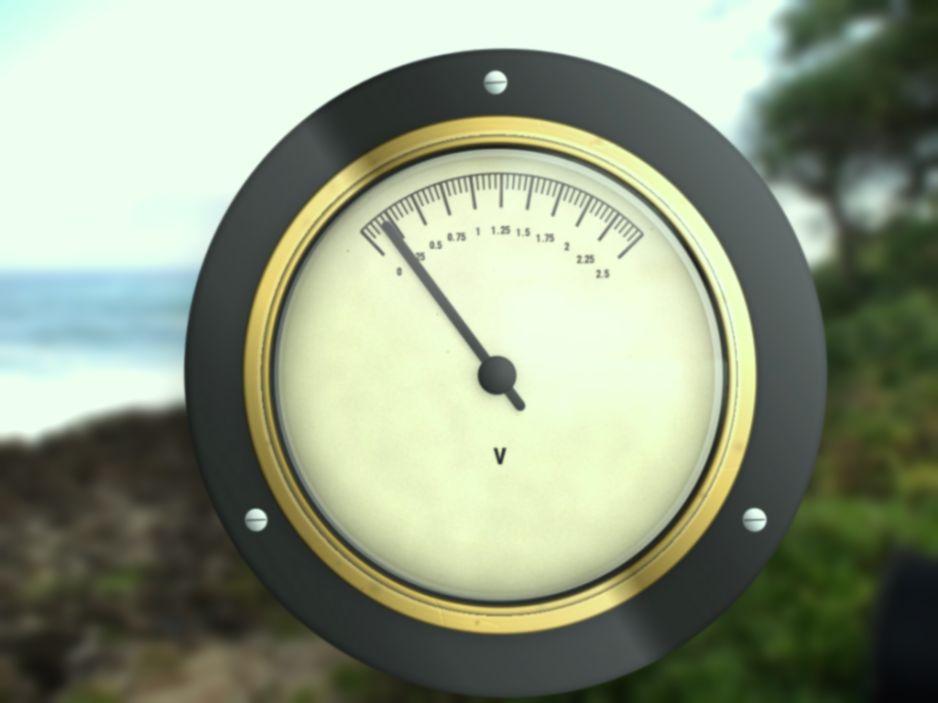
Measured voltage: 0.2 V
